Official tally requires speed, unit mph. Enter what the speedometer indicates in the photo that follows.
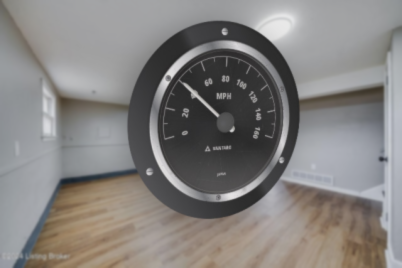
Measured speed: 40 mph
